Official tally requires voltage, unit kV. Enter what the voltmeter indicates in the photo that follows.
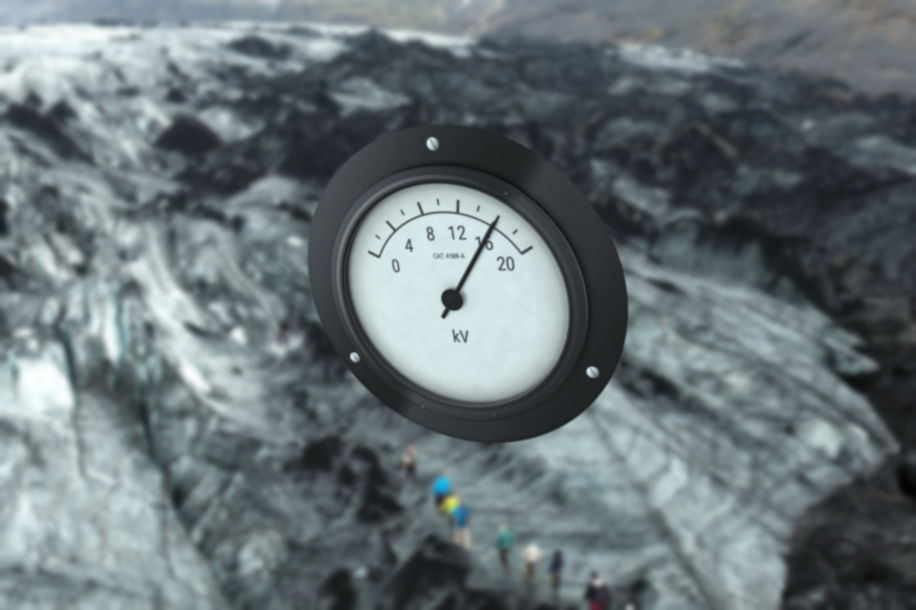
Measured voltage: 16 kV
